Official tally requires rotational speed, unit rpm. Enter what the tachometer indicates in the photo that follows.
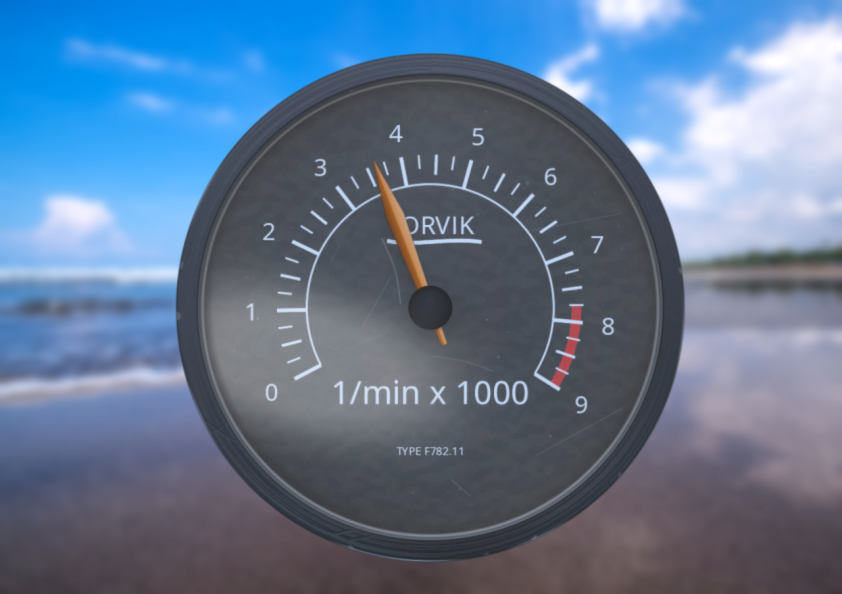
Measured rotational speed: 3625 rpm
